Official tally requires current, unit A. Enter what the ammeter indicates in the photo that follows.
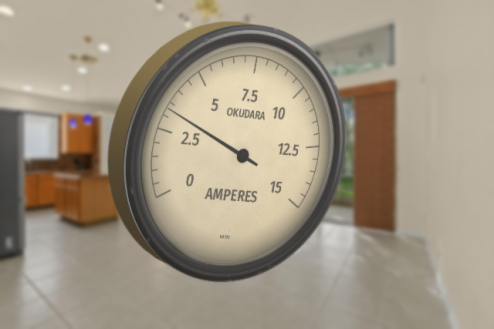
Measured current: 3.25 A
